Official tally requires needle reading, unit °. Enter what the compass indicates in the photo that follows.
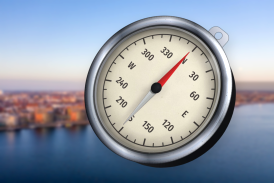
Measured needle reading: 0 °
